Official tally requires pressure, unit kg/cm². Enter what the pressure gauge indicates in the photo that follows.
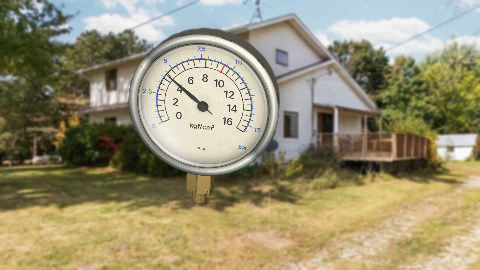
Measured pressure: 4.5 kg/cm²
